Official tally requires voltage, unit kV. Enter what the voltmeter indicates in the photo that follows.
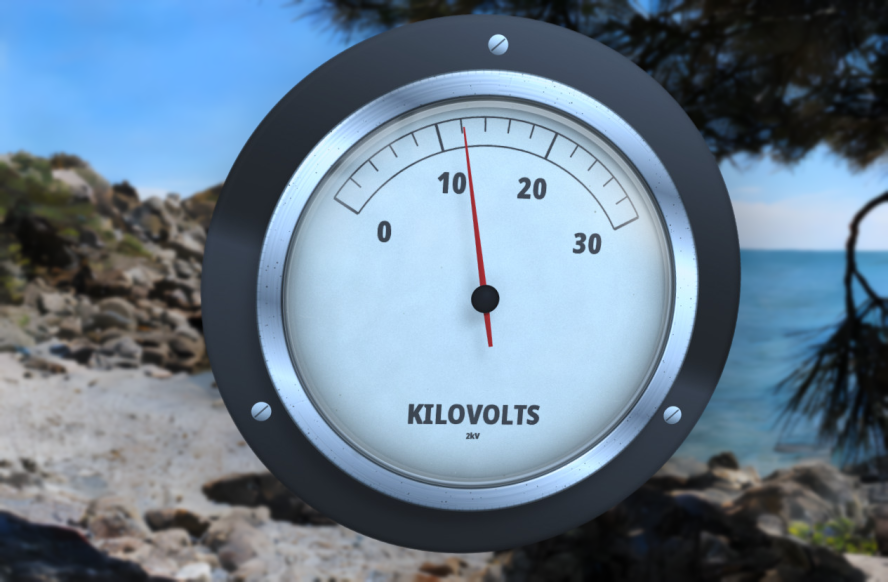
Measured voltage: 12 kV
